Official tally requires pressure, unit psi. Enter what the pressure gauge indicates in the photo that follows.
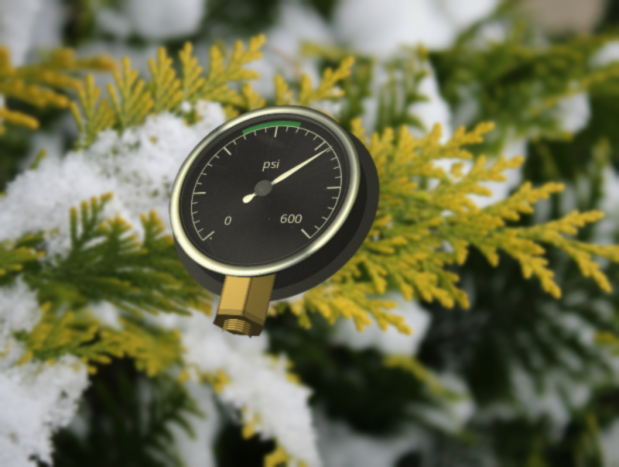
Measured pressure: 420 psi
